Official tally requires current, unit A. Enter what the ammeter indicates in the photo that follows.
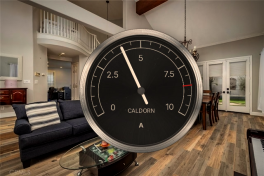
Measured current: 4 A
